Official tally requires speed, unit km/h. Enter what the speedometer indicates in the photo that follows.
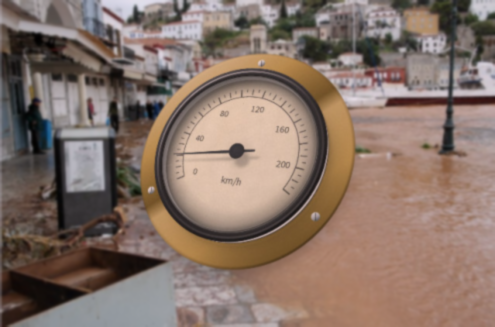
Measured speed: 20 km/h
